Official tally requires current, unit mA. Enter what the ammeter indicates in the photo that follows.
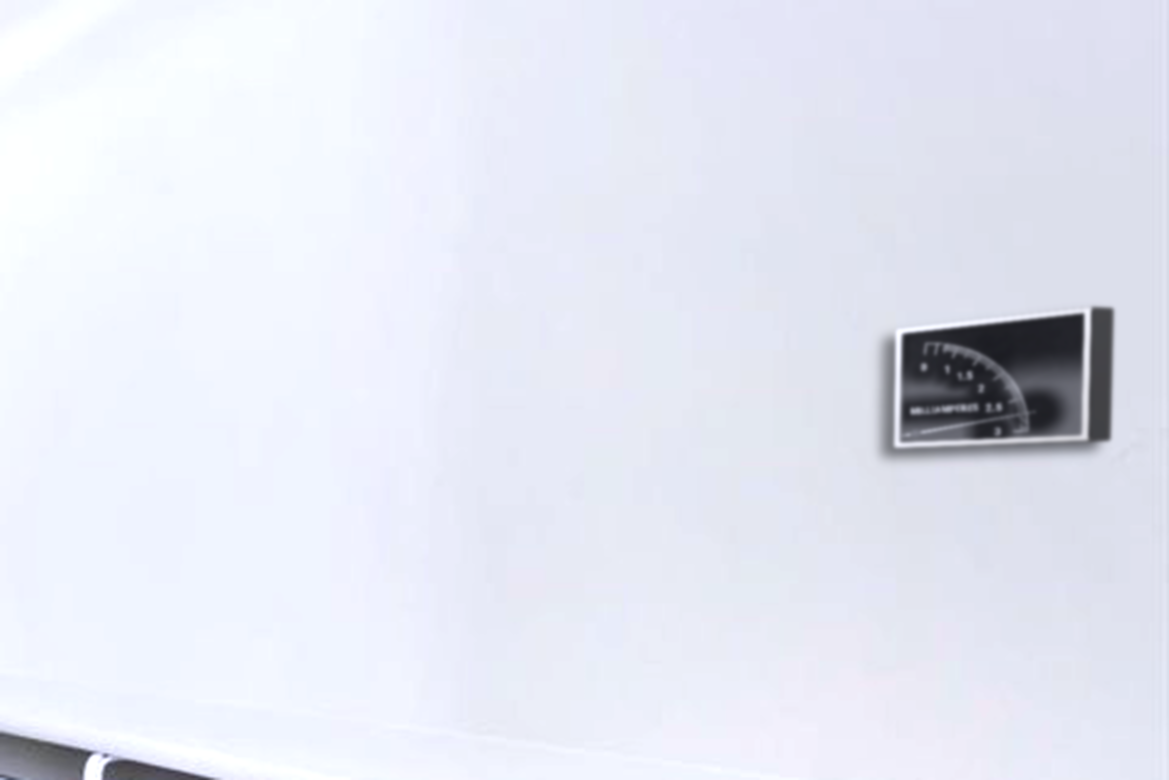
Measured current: 2.75 mA
